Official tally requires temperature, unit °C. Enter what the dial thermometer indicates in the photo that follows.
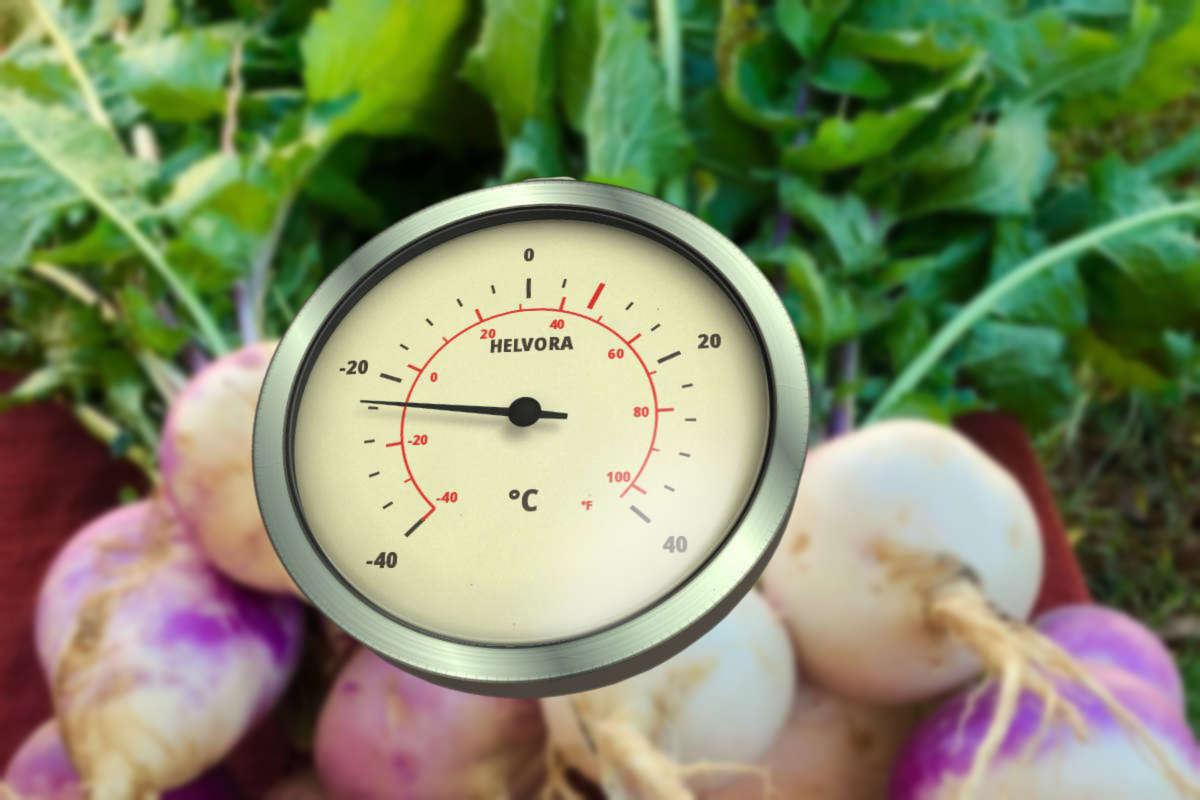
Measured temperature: -24 °C
